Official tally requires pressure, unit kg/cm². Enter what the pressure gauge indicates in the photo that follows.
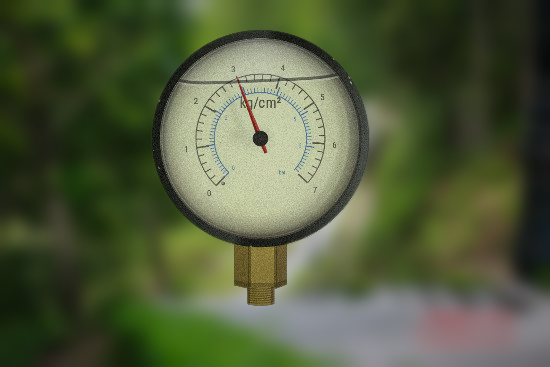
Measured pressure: 3 kg/cm²
